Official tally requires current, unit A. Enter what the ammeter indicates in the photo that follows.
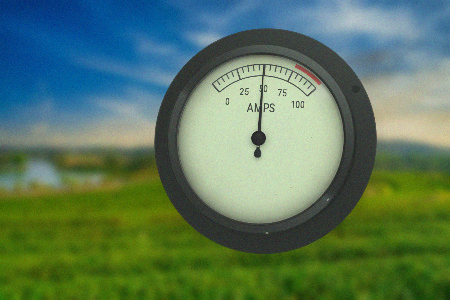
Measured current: 50 A
